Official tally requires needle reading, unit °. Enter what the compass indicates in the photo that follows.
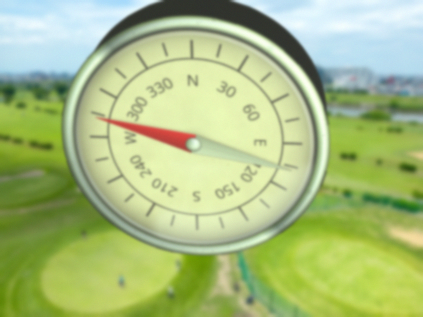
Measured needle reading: 285 °
